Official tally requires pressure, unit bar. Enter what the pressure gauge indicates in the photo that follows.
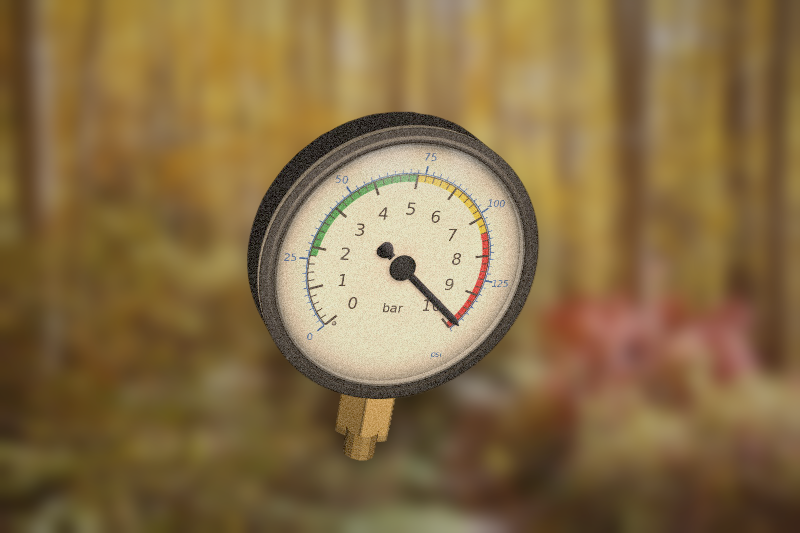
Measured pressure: 9.8 bar
